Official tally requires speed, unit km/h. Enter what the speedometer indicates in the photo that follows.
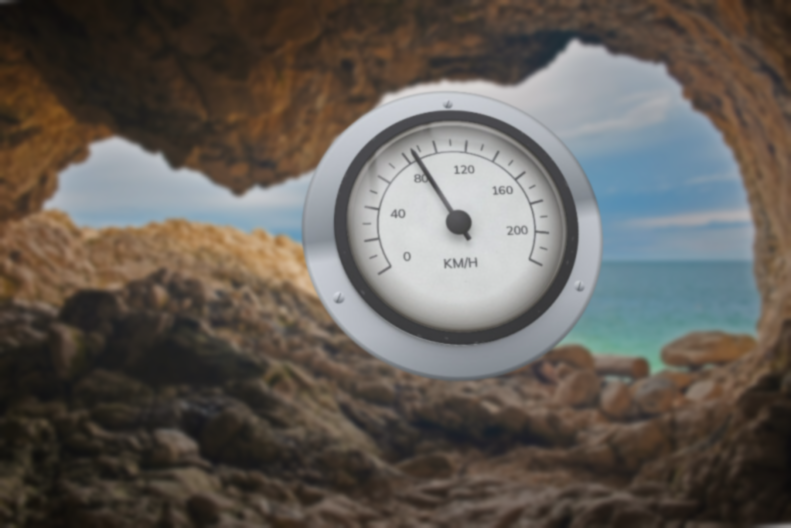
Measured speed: 85 km/h
